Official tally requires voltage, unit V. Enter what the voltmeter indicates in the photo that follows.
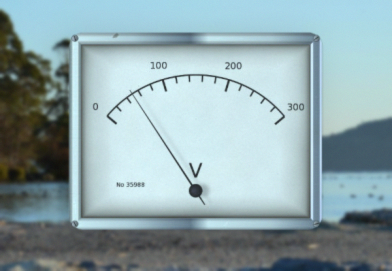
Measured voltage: 50 V
